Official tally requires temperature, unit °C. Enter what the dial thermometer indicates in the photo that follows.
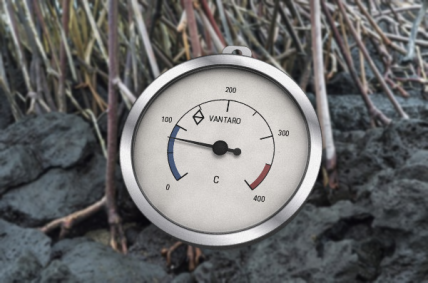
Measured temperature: 75 °C
